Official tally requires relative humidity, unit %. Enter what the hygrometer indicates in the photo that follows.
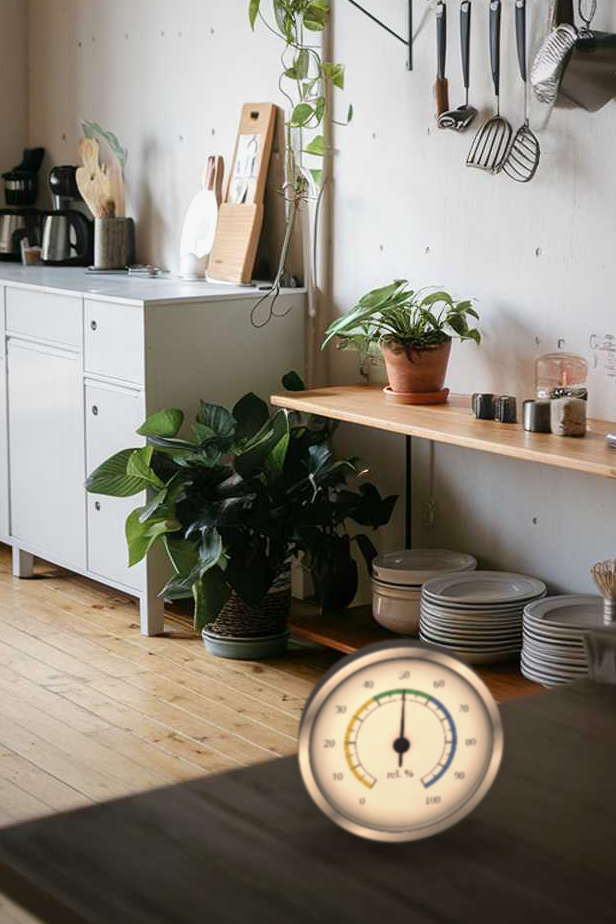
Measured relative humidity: 50 %
